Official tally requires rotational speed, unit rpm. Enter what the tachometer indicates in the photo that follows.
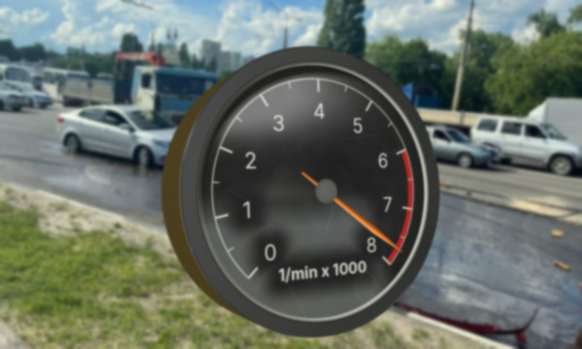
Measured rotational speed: 7750 rpm
